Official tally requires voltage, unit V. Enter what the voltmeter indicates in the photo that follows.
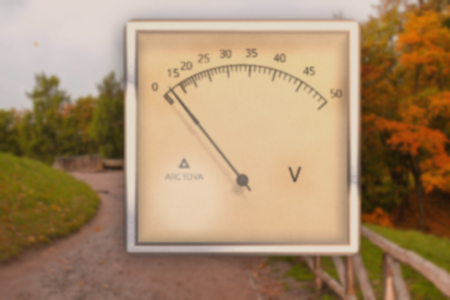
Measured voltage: 10 V
